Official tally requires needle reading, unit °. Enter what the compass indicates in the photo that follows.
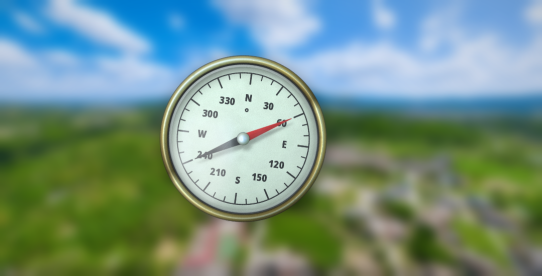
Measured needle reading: 60 °
